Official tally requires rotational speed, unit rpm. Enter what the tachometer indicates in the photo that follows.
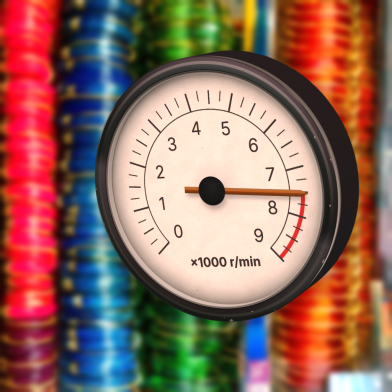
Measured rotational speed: 7500 rpm
